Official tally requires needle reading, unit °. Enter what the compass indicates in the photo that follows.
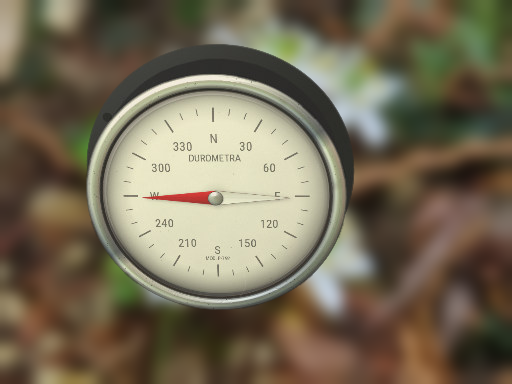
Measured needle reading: 270 °
